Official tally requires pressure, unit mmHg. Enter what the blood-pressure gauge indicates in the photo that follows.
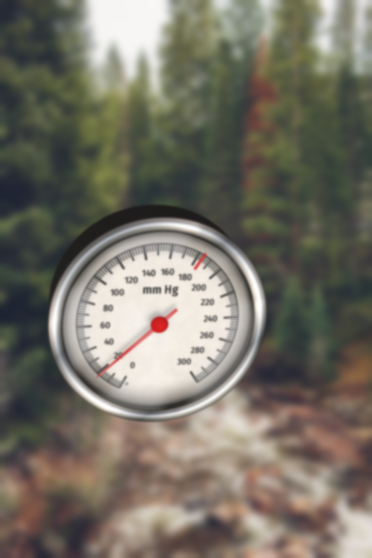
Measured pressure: 20 mmHg
